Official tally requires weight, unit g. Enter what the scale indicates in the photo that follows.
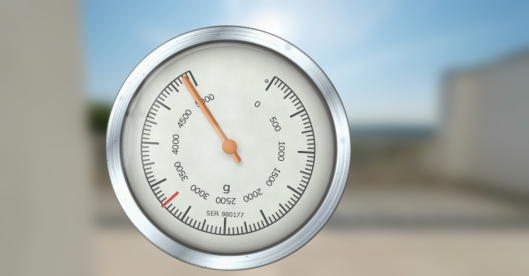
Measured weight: 4900 g
